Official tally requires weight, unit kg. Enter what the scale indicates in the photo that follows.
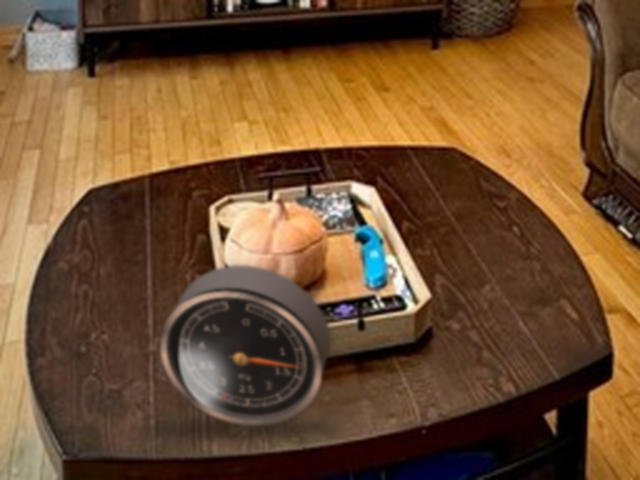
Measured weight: 1.25 kg
